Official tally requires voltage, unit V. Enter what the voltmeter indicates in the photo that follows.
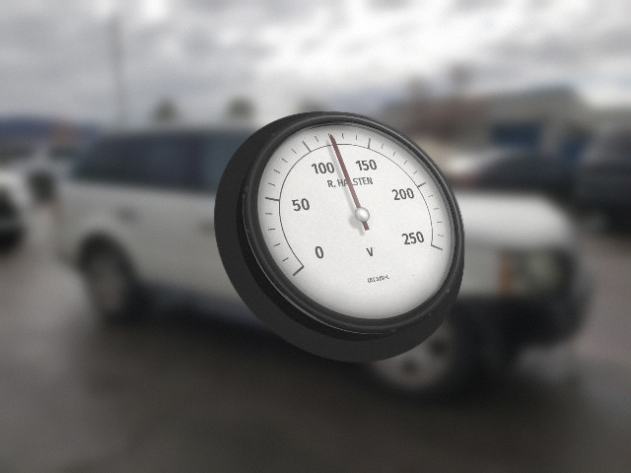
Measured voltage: 120 V
